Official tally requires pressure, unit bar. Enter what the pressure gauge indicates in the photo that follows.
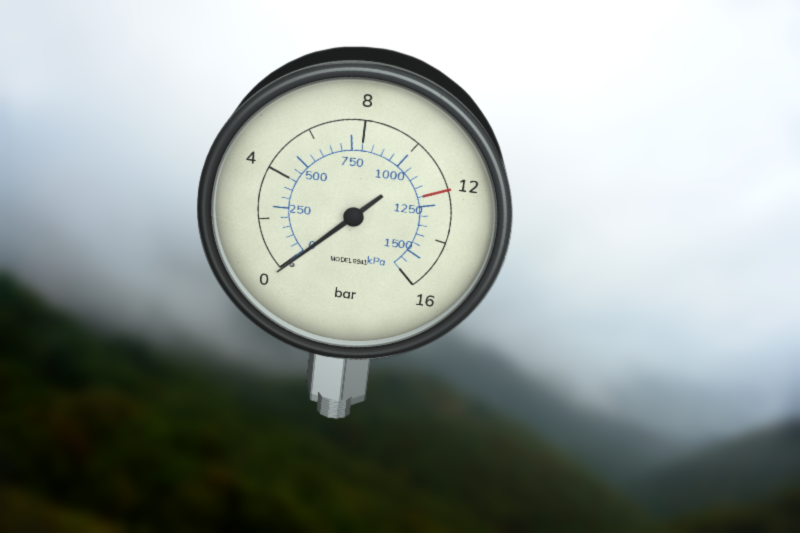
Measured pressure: 0 bar
